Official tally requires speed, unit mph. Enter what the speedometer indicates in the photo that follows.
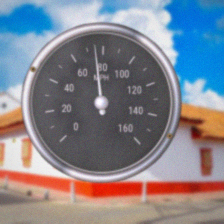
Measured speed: 75 mph
